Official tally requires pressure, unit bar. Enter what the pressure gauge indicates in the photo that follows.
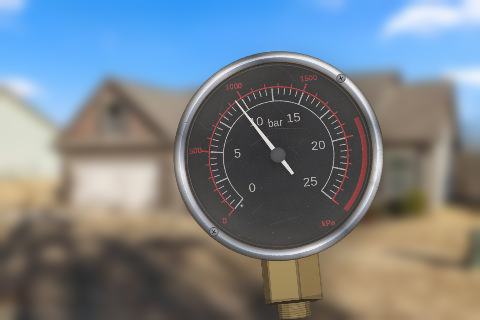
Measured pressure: 9.5 bar
